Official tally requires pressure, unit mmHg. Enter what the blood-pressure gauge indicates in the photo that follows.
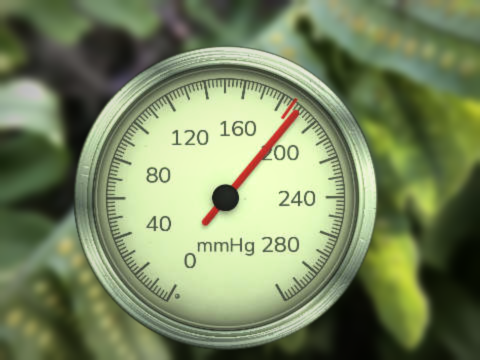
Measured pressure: 190 mmHg
